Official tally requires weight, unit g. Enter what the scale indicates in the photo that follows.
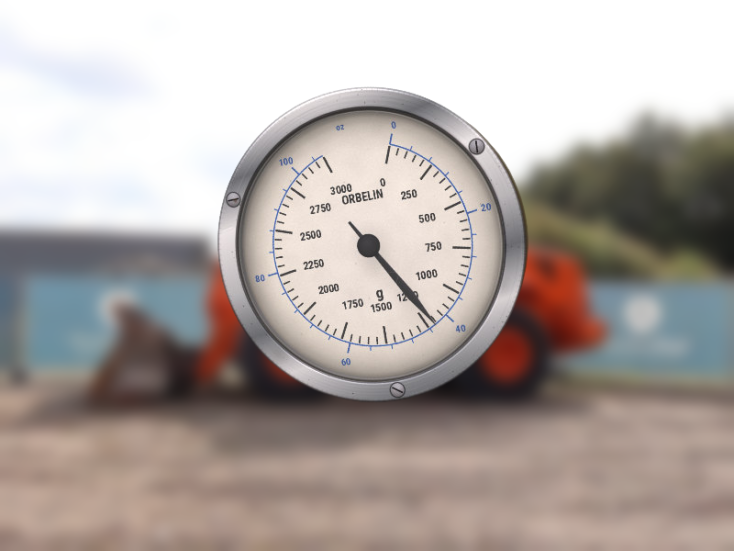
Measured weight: 1200 g
